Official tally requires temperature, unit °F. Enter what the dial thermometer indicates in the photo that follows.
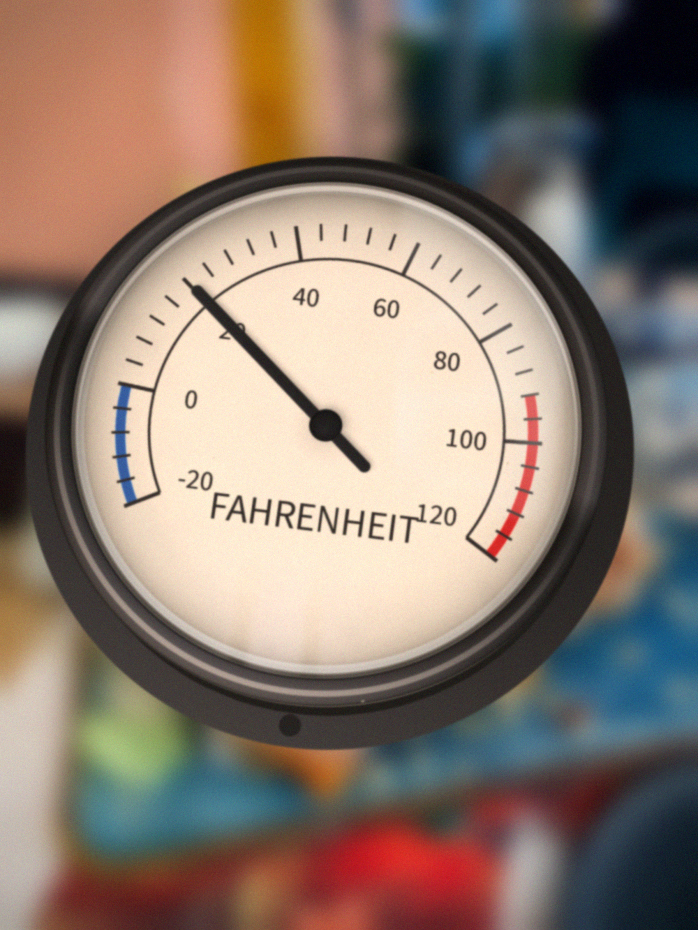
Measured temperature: 20 °F
